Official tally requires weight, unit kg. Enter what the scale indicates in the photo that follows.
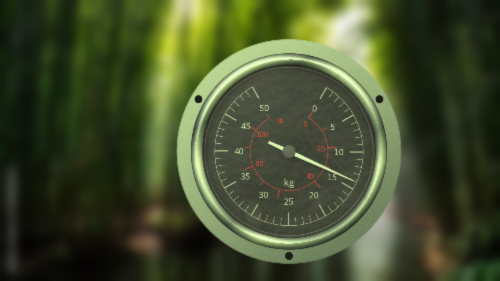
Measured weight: 14 kg
